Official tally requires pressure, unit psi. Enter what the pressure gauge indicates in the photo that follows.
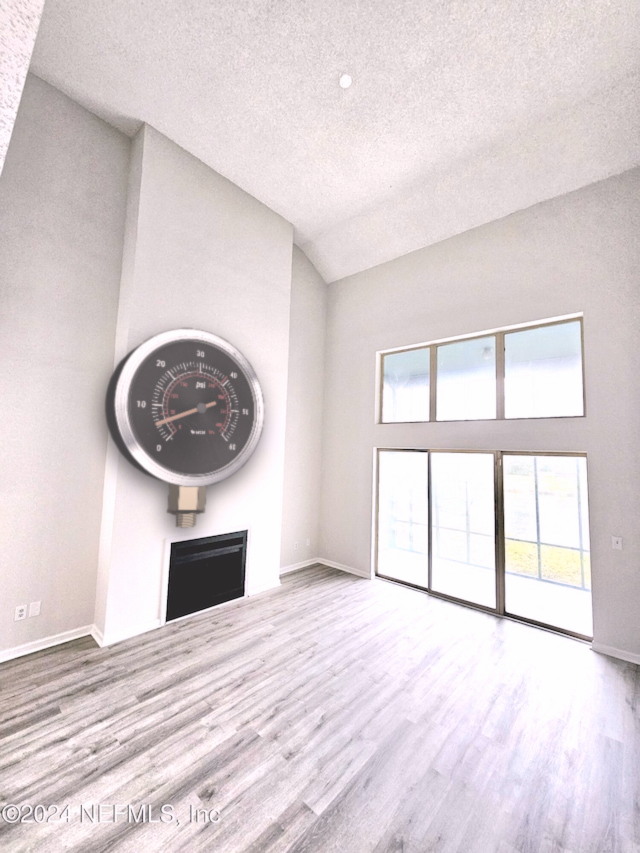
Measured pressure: 5 psi
